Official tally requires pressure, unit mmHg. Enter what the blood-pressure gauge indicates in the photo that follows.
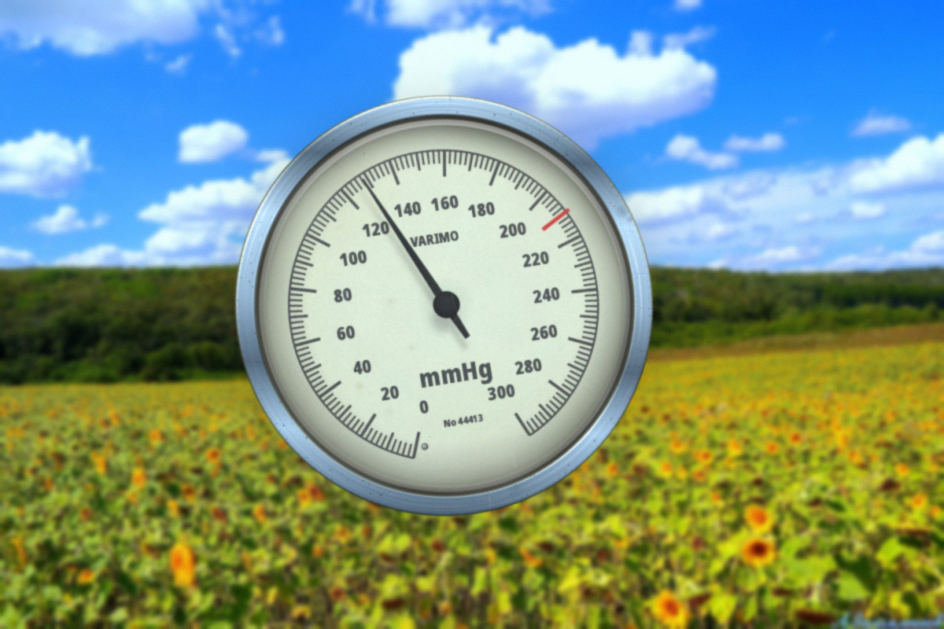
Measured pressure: 128 mmHg
